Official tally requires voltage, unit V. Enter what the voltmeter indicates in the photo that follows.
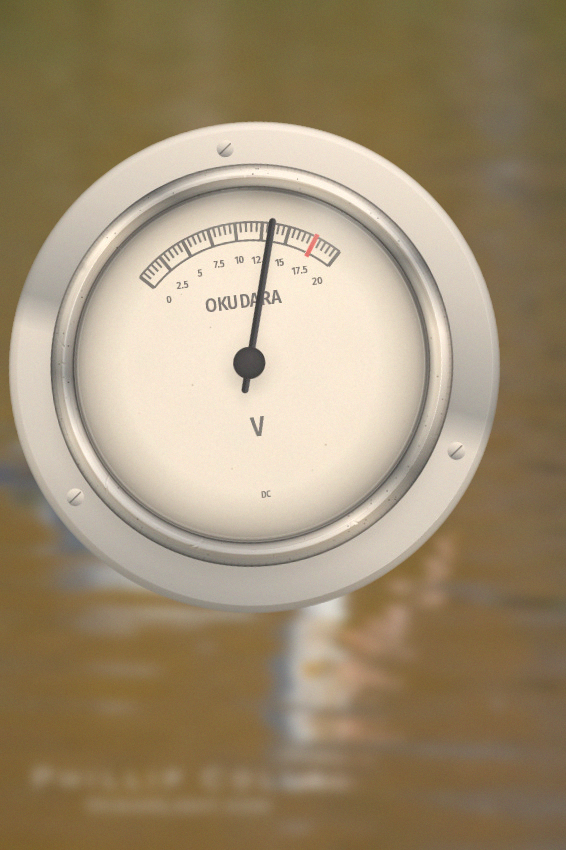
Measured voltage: 13.5 V
